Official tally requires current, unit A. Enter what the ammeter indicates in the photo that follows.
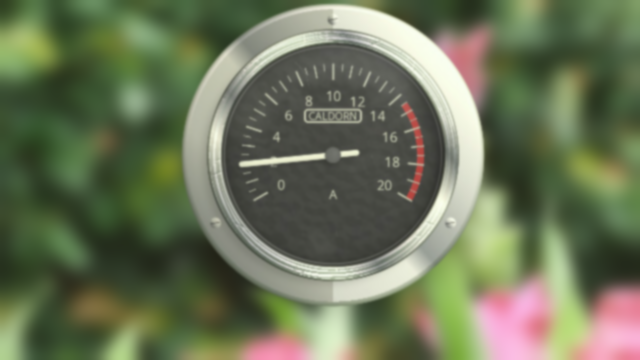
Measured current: 2 A
